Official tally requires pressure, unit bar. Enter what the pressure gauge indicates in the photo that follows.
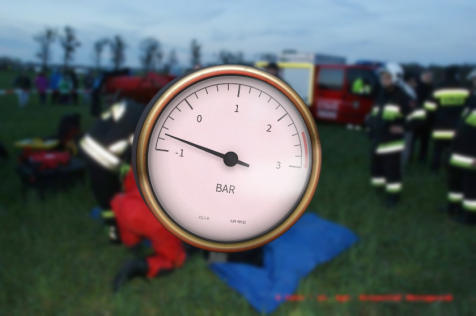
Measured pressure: -0.7 bar
